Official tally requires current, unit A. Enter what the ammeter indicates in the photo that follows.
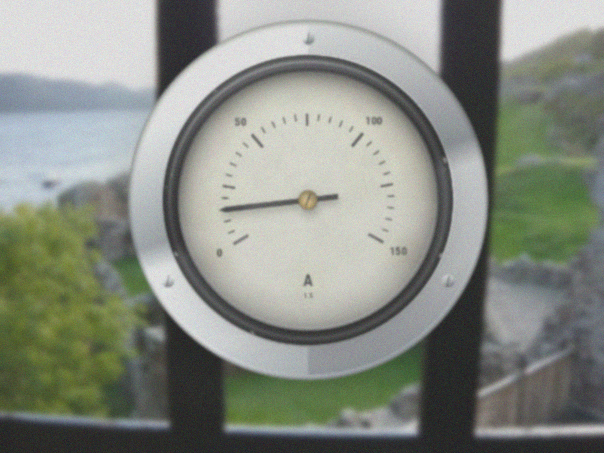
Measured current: 15 A
